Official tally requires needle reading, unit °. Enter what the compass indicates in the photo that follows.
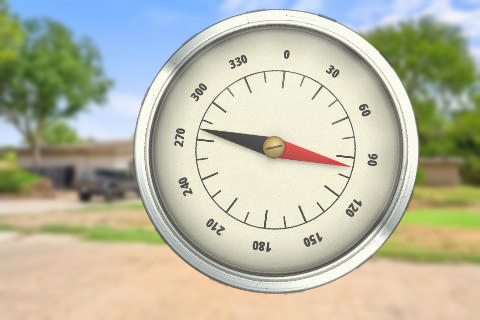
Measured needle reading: 97.5 °
